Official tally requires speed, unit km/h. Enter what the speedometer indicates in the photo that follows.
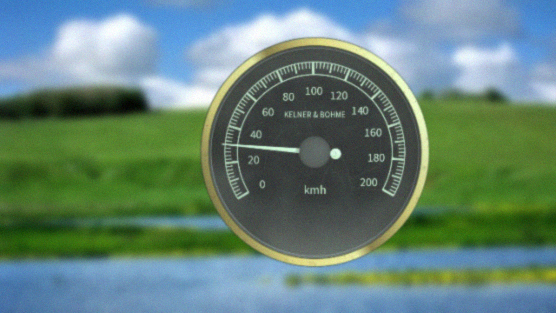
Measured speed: 30 km/h
